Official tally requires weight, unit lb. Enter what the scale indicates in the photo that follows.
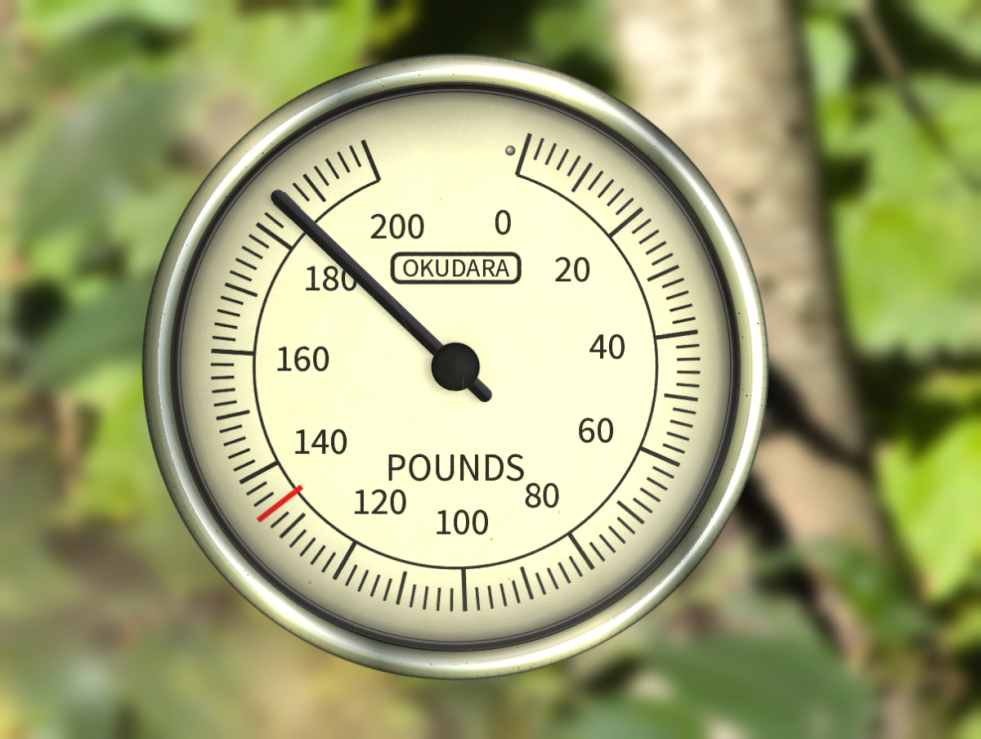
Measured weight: 185 lb
